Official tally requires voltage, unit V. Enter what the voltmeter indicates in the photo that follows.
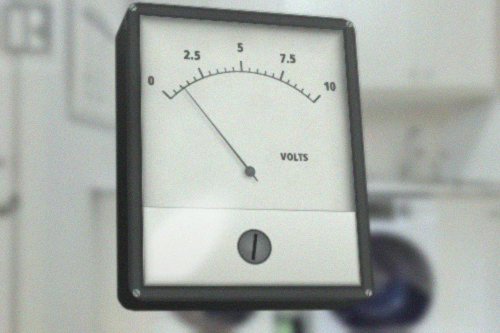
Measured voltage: 1 V
